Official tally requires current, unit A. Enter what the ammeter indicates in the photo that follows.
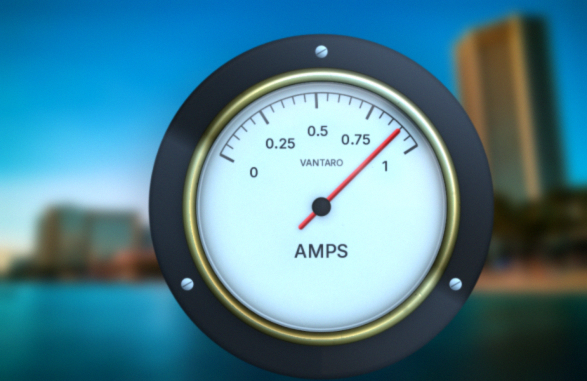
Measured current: 0.9 A
